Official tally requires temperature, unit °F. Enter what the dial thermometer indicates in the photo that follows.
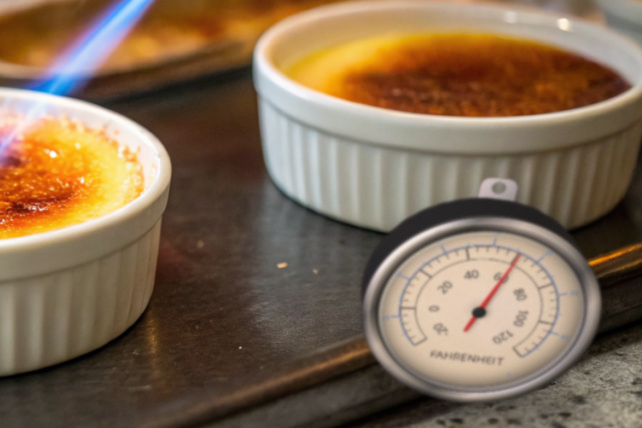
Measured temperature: 60 °F
